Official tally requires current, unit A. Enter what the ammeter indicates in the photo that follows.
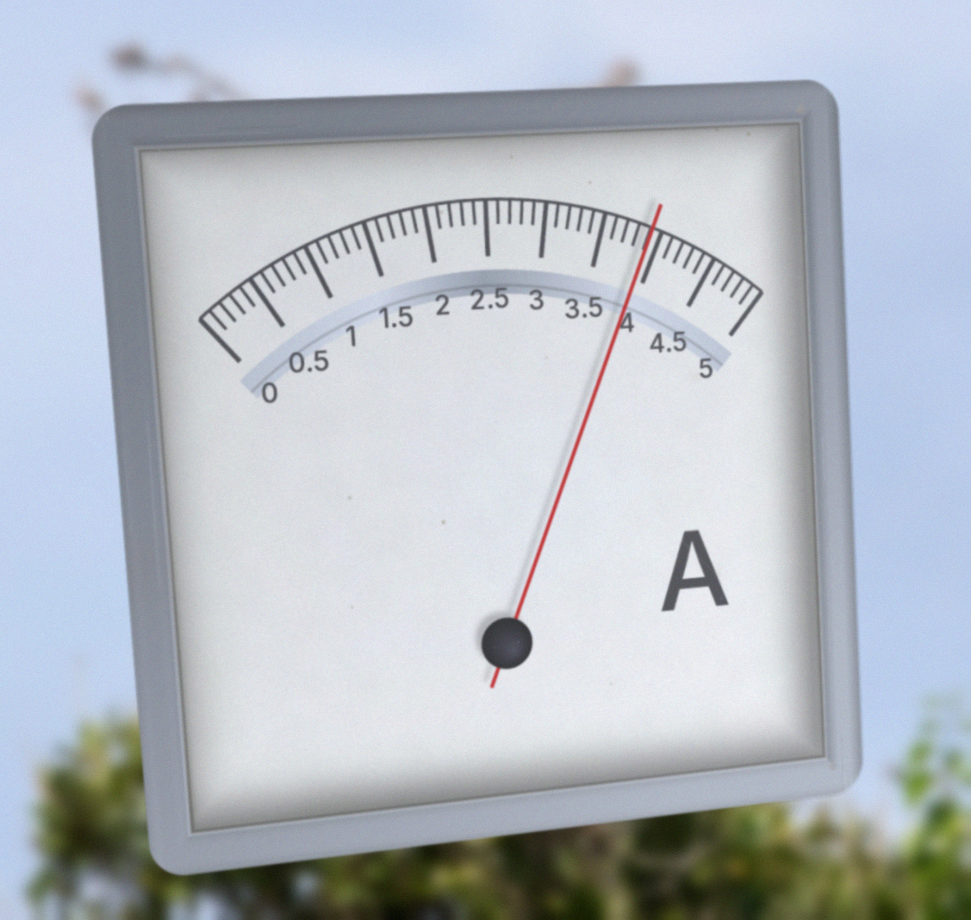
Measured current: 3.9 A
